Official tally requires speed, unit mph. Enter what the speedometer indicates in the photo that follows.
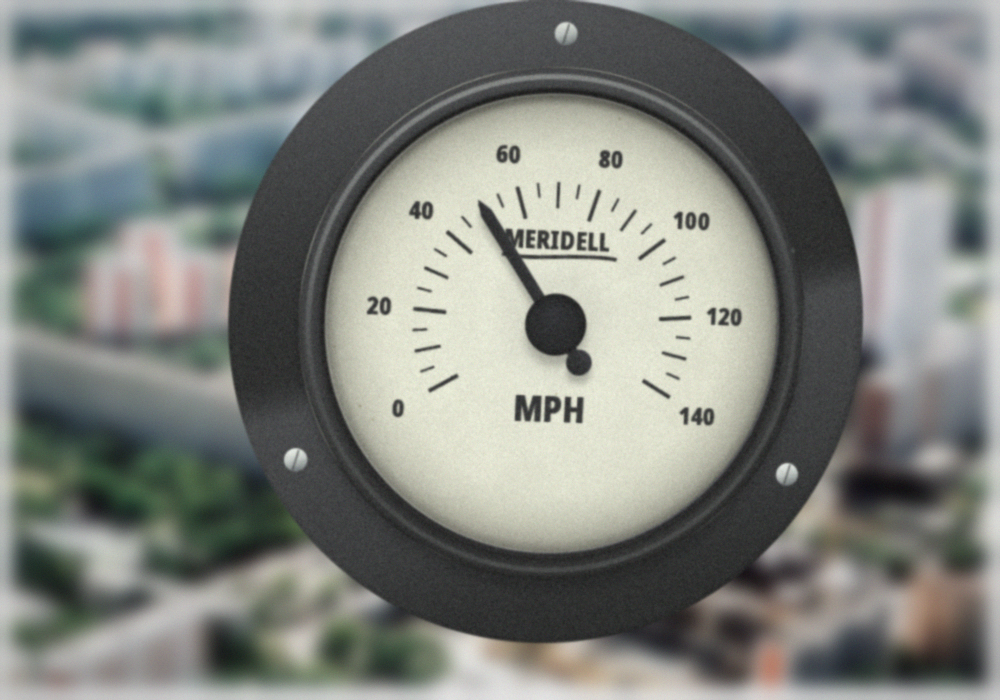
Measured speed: 50 mph
